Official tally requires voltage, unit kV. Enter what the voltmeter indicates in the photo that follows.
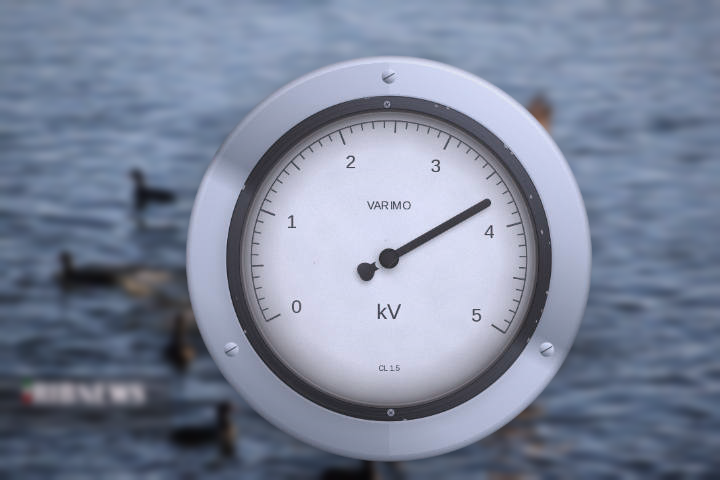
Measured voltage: 3.7 kV
